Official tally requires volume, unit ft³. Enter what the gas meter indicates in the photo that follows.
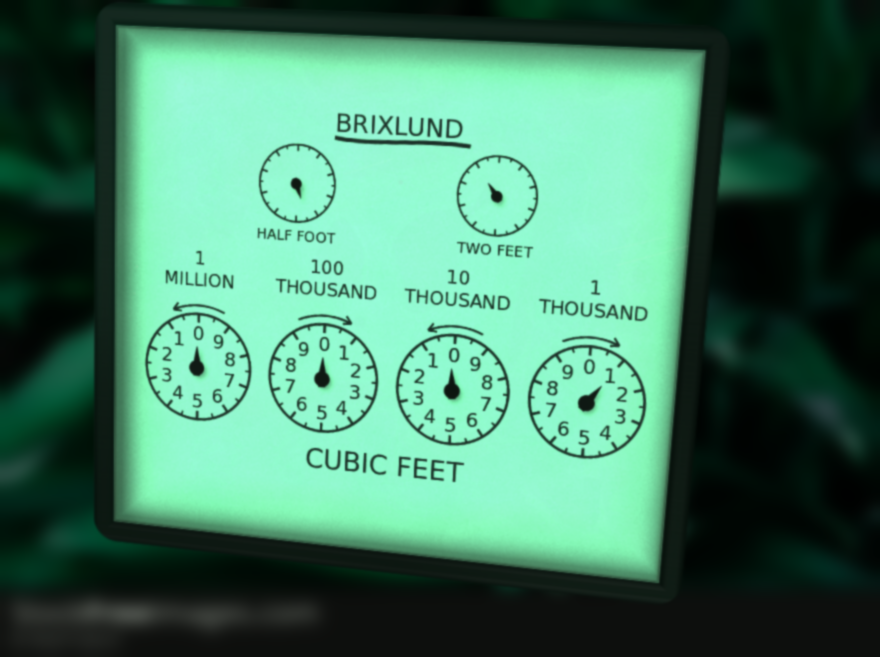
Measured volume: 100 ft³
